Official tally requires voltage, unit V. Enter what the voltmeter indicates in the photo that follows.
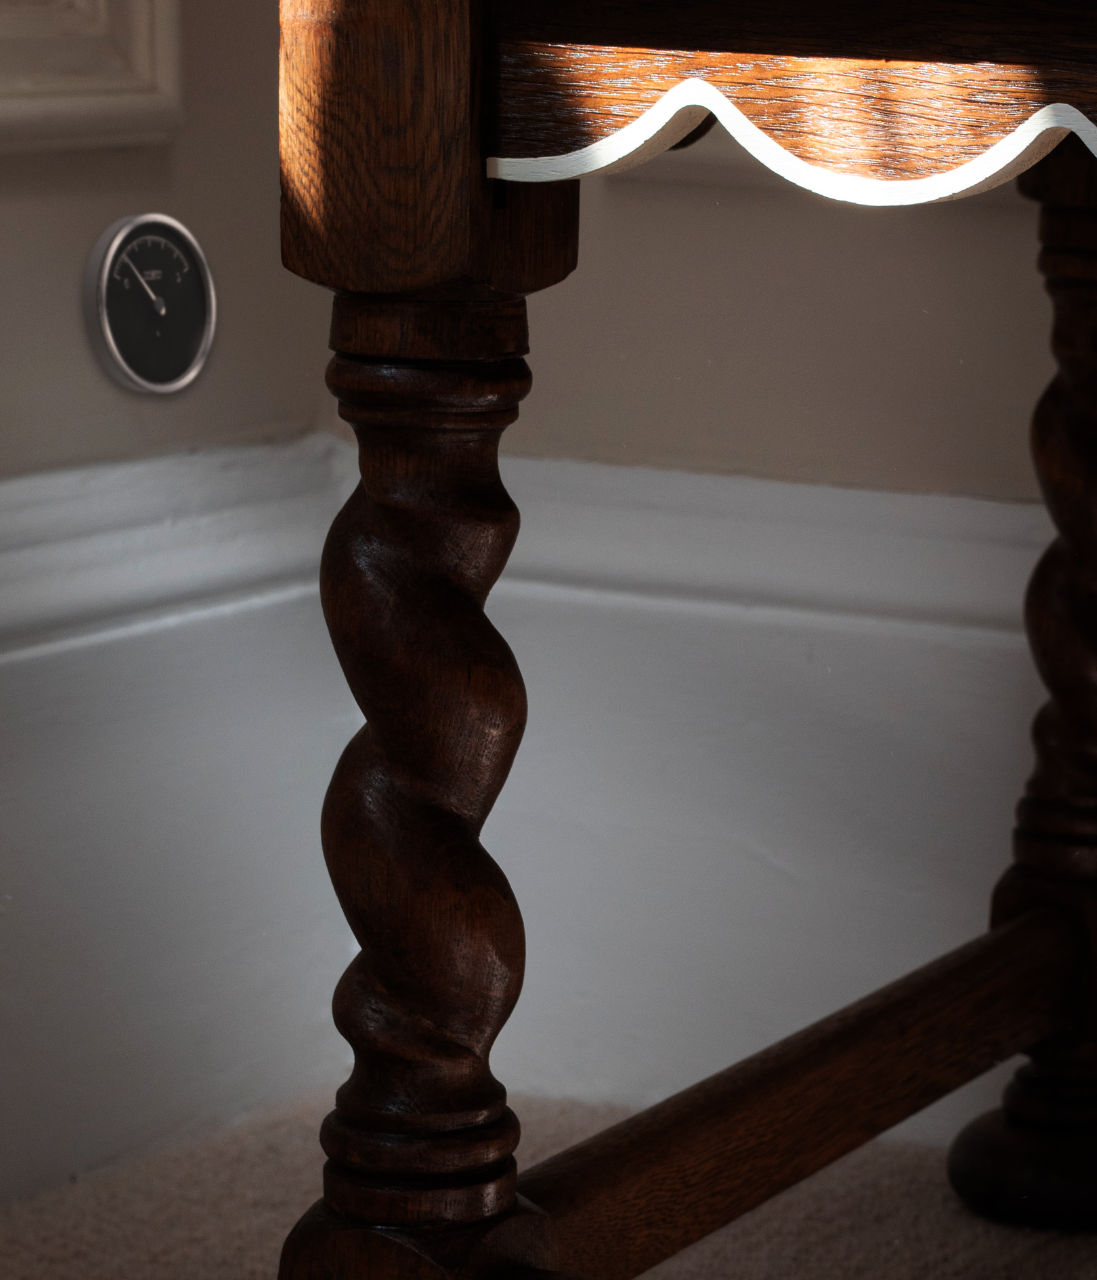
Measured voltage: 0.5 V
